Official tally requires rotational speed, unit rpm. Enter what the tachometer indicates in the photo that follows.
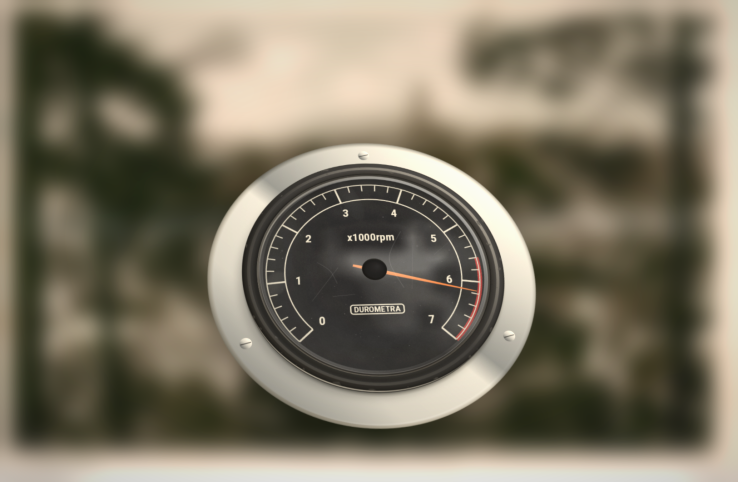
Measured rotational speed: 6200 rpm
